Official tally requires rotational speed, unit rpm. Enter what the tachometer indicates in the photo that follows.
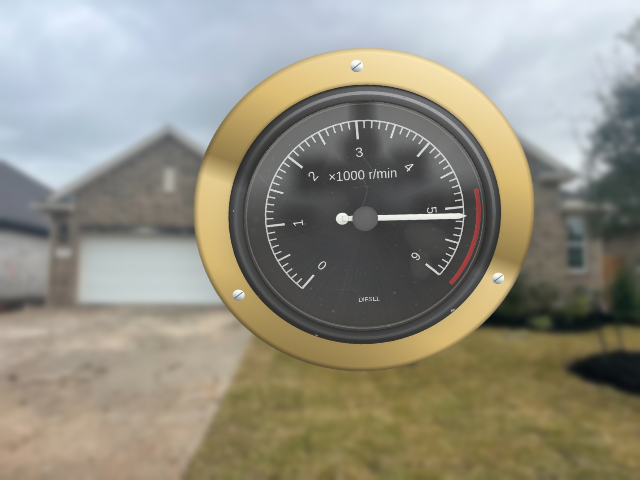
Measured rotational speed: 5100 rpm
